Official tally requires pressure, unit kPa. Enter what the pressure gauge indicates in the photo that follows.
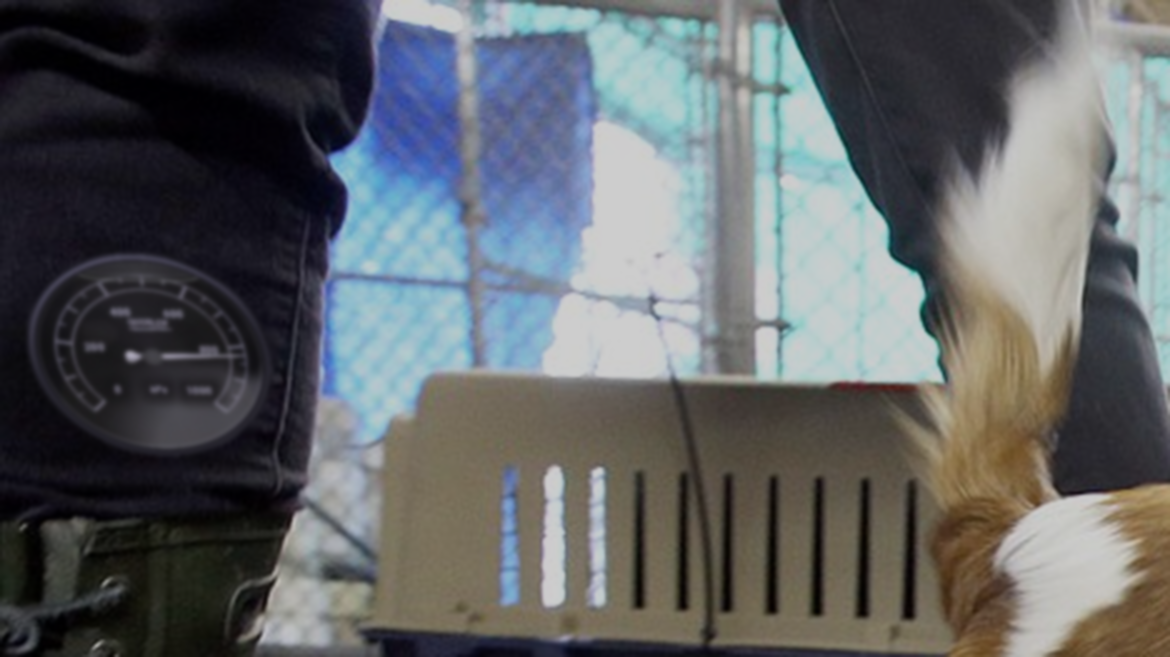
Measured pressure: 825 kPa
